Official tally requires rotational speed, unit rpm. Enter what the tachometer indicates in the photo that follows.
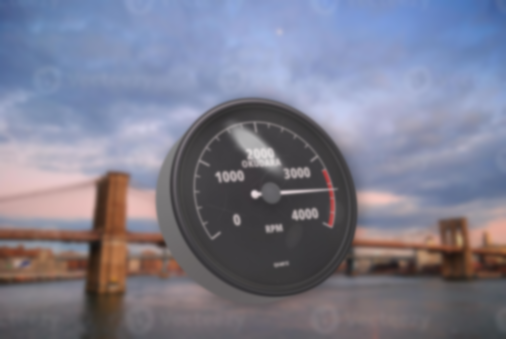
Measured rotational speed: 3500 rpm
